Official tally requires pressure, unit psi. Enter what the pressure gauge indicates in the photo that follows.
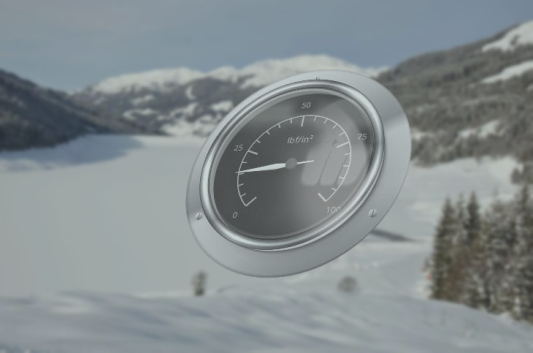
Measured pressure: 15 psi
